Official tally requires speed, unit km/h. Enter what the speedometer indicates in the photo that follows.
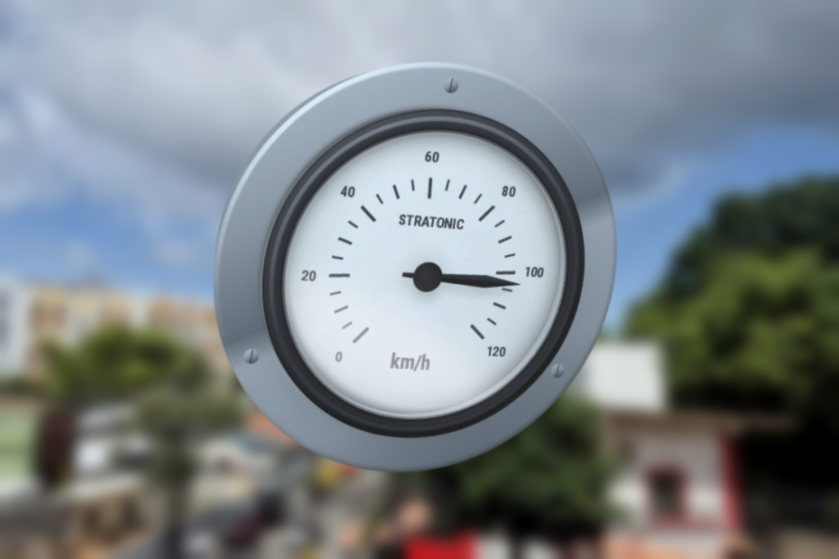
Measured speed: 102.5 km/h
